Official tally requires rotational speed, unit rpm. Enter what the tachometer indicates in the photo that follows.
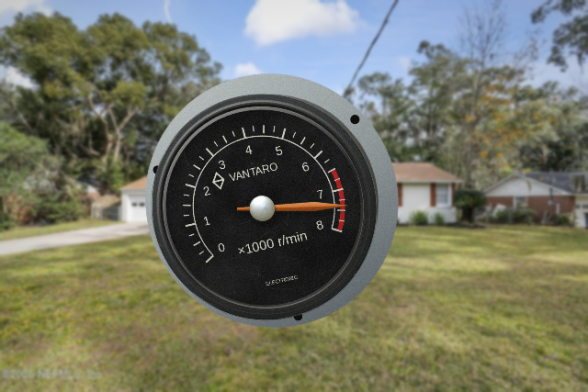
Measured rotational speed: 7375 rpm
